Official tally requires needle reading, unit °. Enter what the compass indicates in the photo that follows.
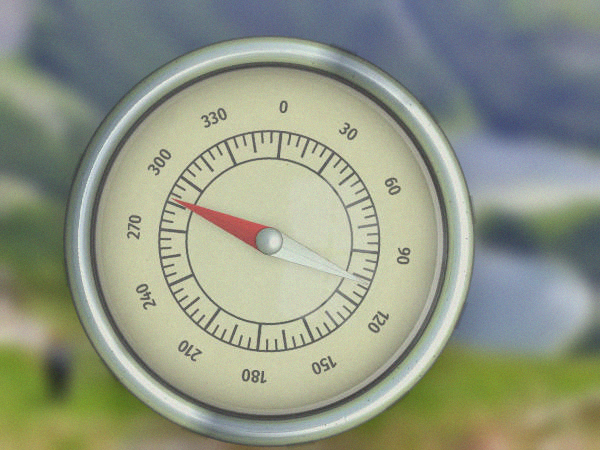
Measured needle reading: 287.5 °
